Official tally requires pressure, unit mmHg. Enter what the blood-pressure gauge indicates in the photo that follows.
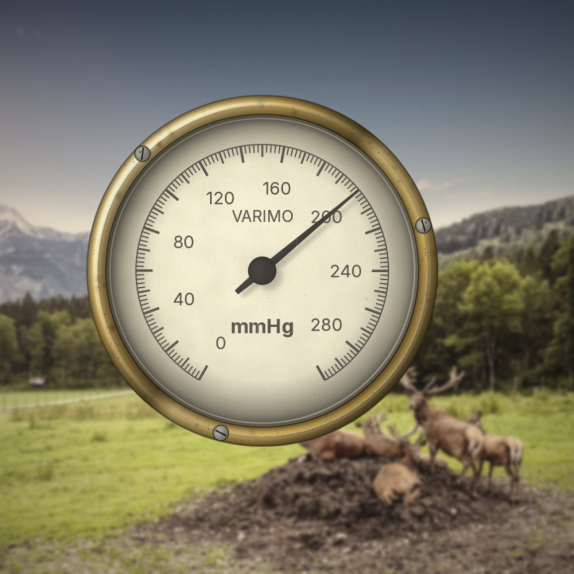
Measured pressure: 200 mmHg
